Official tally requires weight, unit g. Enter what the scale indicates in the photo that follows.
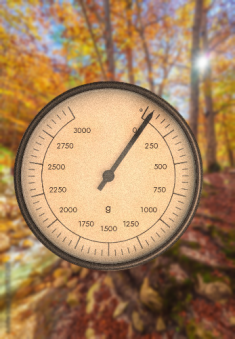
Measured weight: 50 g
